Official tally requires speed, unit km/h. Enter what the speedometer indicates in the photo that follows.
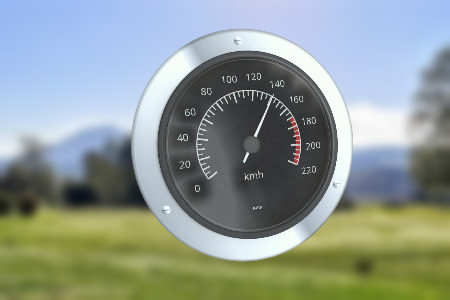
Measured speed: 140 km/h
